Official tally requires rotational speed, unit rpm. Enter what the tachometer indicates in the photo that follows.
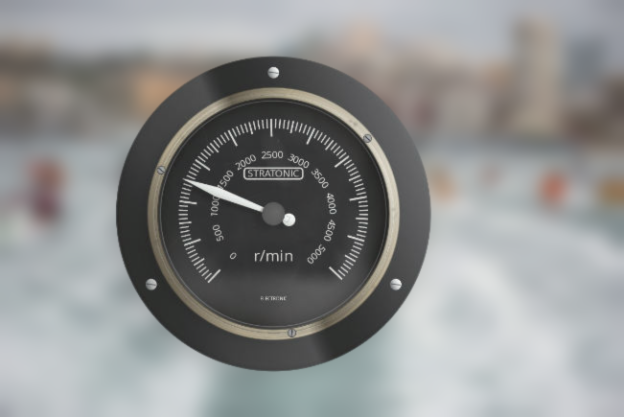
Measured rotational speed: 1250 rpm
